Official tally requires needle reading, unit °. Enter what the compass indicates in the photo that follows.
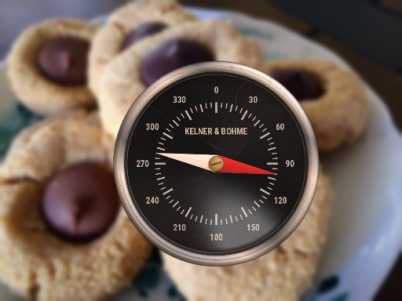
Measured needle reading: 100 °
